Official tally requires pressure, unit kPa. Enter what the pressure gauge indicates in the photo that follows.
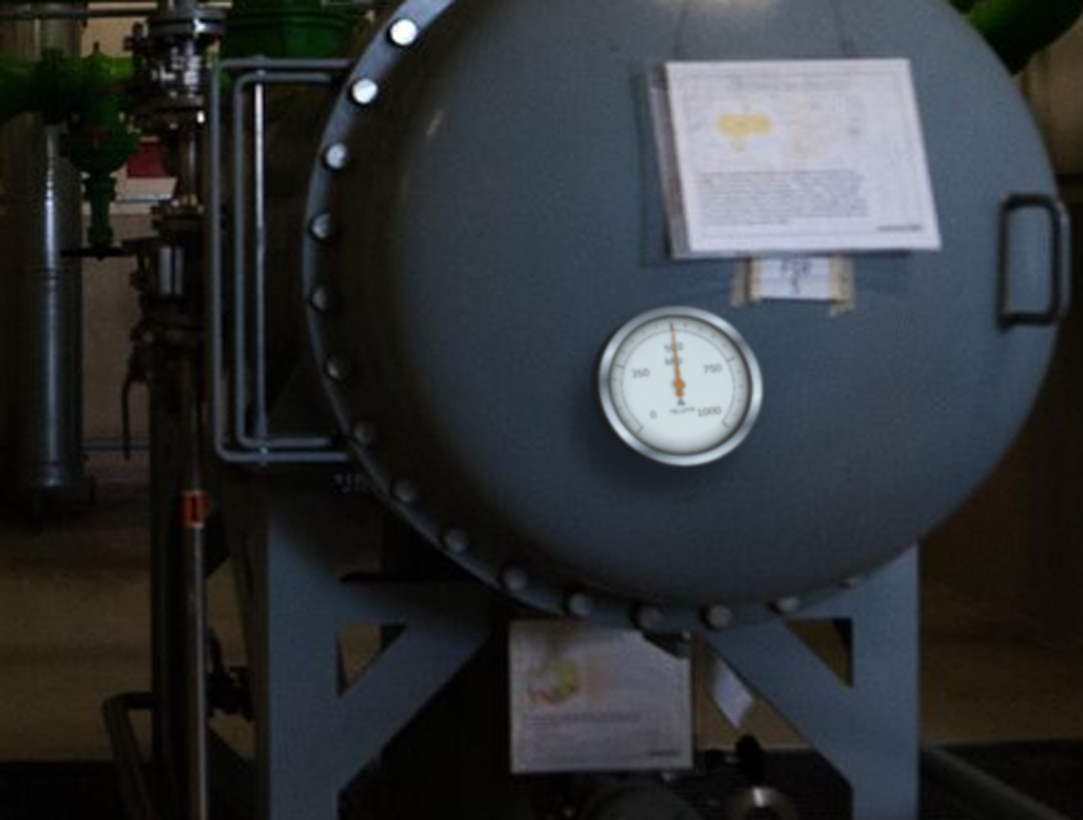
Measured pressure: 500 kPa
